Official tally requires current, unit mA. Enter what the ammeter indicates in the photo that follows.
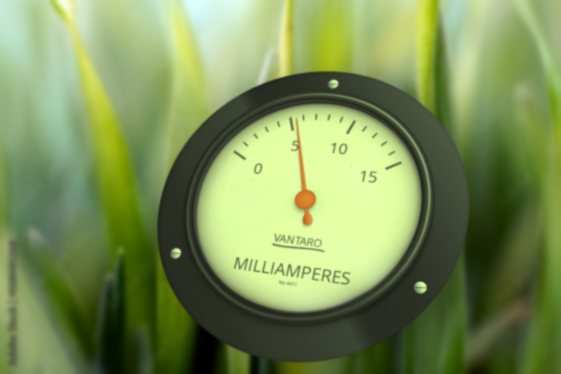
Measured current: 5.5 mA
